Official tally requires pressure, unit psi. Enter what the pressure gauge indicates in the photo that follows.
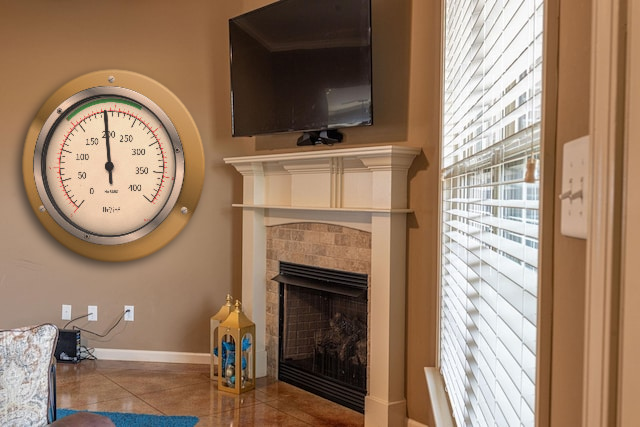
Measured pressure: 200 psi
